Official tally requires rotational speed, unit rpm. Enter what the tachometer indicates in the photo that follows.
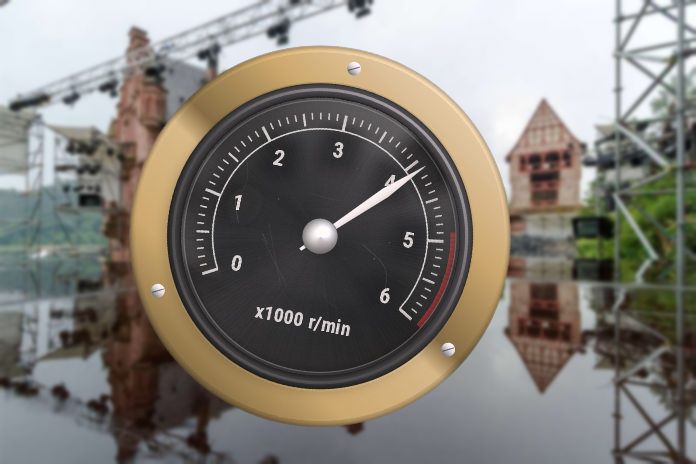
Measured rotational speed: 4100 rpm
